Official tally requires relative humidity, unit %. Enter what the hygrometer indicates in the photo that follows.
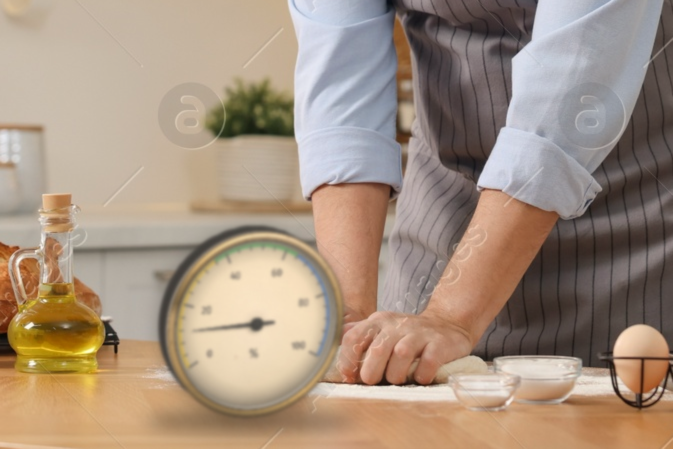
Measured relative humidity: 12 %
